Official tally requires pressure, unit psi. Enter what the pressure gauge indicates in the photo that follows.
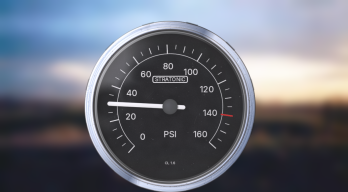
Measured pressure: 30 psi
